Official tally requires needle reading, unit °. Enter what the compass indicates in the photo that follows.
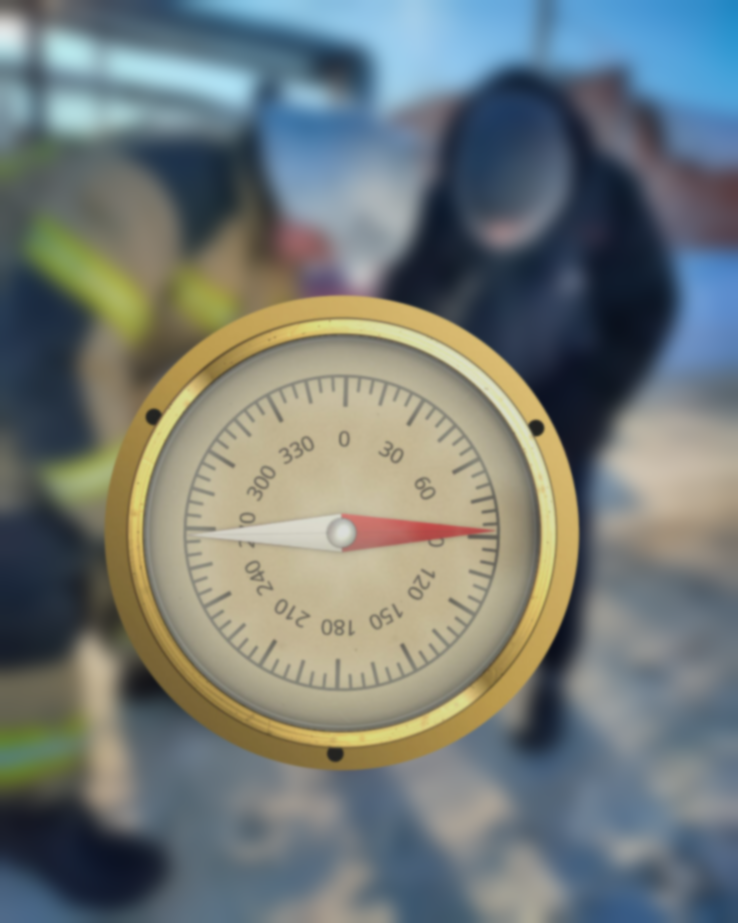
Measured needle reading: 87.5 °
